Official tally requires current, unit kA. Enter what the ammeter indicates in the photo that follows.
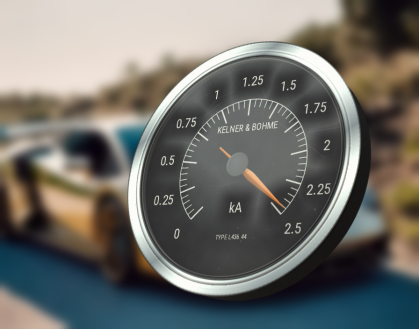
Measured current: 2.45 kA
